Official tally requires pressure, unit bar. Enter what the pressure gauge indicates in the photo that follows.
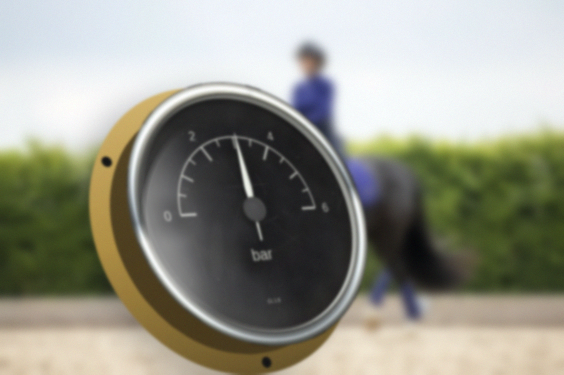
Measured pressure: 3 bar
